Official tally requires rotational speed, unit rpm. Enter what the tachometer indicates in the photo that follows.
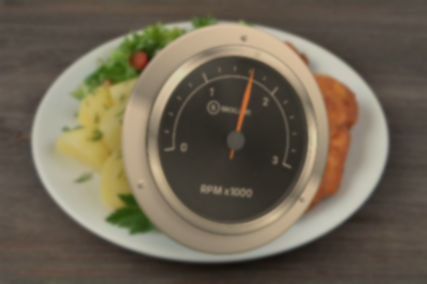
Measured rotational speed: 1600 rpm
